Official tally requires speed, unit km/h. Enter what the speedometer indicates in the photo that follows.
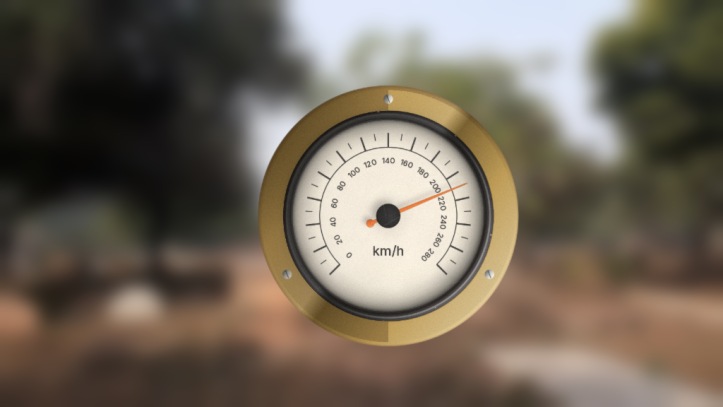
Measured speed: 210 km/h
